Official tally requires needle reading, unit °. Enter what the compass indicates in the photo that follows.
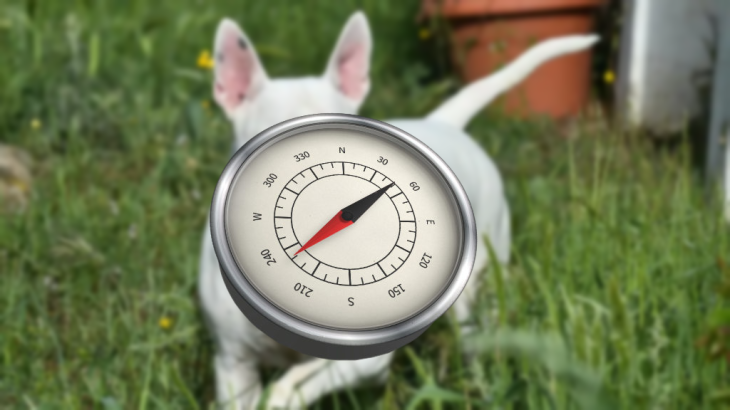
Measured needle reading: 230 °
